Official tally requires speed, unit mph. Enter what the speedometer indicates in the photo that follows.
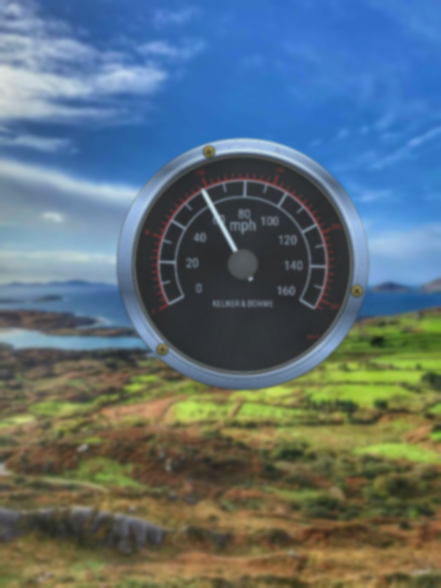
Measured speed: 60 mph
